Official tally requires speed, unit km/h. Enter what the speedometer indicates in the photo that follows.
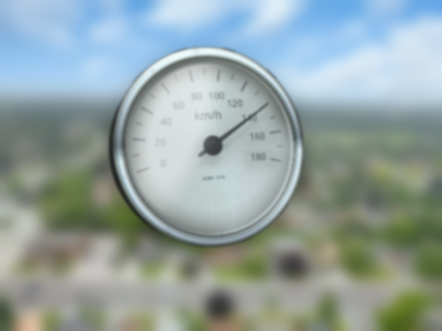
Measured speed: 140 km/h
